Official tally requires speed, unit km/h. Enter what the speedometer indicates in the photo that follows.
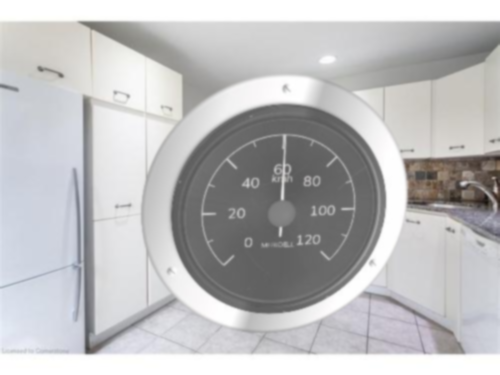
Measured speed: 60 km/h
